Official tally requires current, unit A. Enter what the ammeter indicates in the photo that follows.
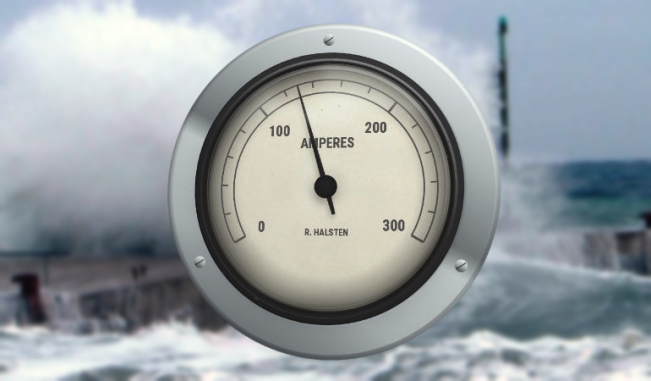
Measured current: 130 A
